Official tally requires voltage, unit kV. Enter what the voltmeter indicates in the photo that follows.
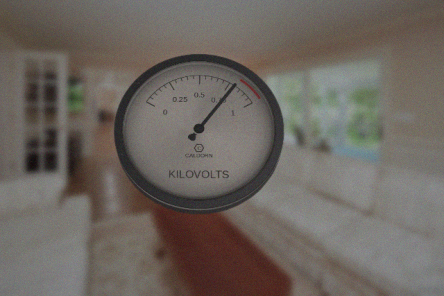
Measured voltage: 0.8 kV
